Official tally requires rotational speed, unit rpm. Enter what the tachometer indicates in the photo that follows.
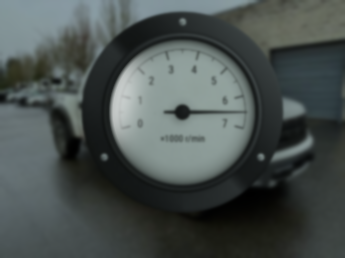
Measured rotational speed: 6500 rpm
